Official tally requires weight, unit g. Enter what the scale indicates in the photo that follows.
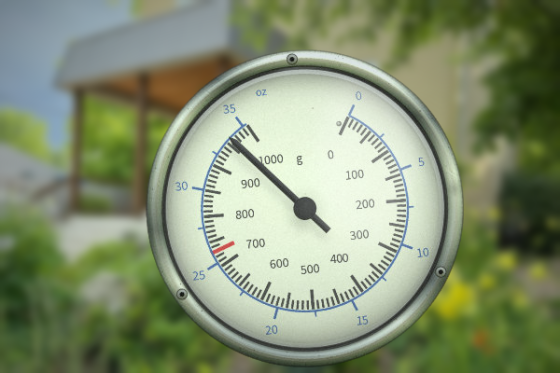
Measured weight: 960 g
